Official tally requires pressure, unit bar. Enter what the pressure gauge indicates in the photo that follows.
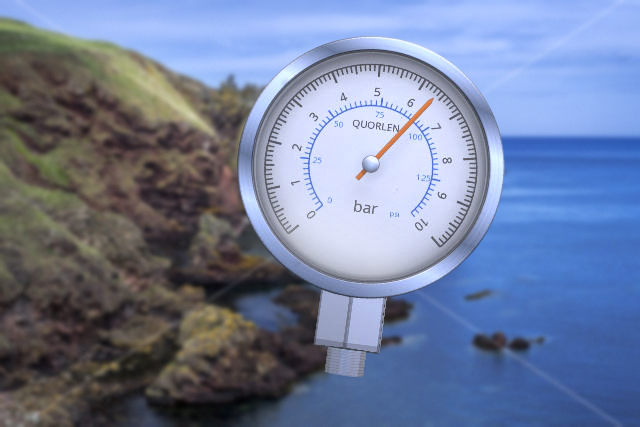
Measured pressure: 6.4 bar
